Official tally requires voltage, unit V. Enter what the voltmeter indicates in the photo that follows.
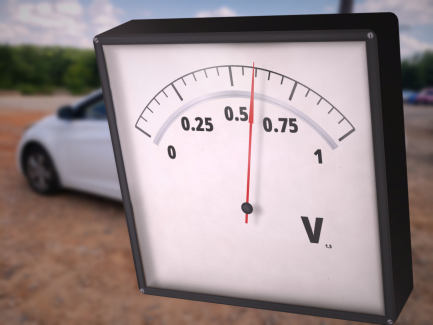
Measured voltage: 0.6 V
